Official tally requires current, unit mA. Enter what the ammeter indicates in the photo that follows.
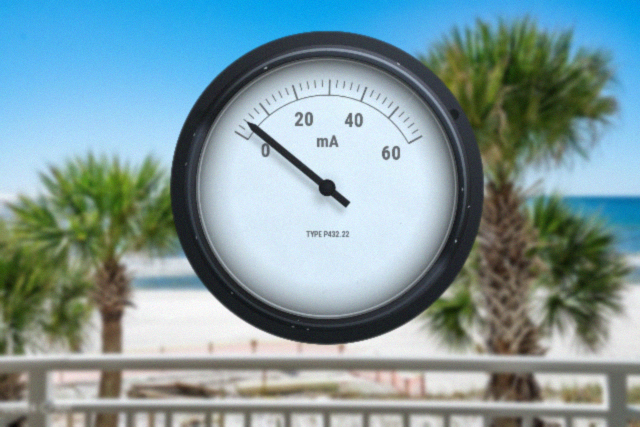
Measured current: 4 mA
